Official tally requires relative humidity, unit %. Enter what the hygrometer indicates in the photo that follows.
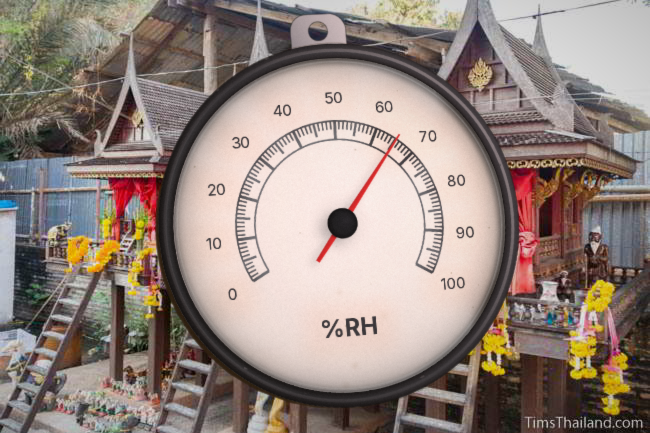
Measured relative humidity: 65 %
